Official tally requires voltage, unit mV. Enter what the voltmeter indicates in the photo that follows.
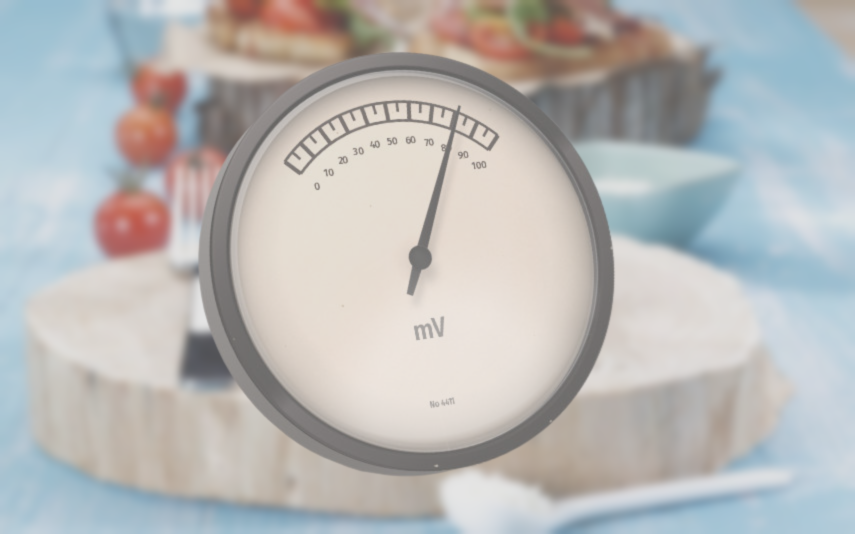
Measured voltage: 80 mV
